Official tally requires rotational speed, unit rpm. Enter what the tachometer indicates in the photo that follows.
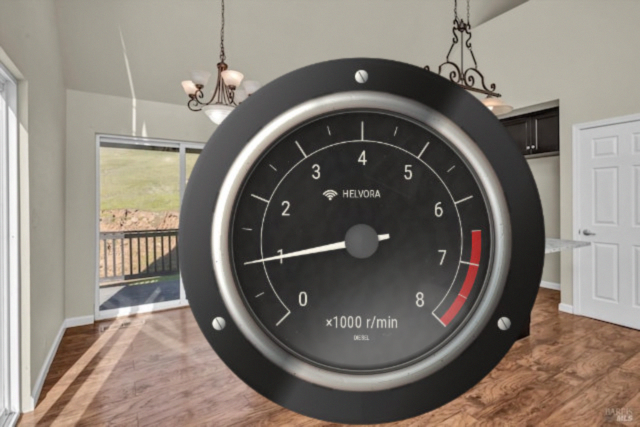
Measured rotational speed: 1000 rpm
